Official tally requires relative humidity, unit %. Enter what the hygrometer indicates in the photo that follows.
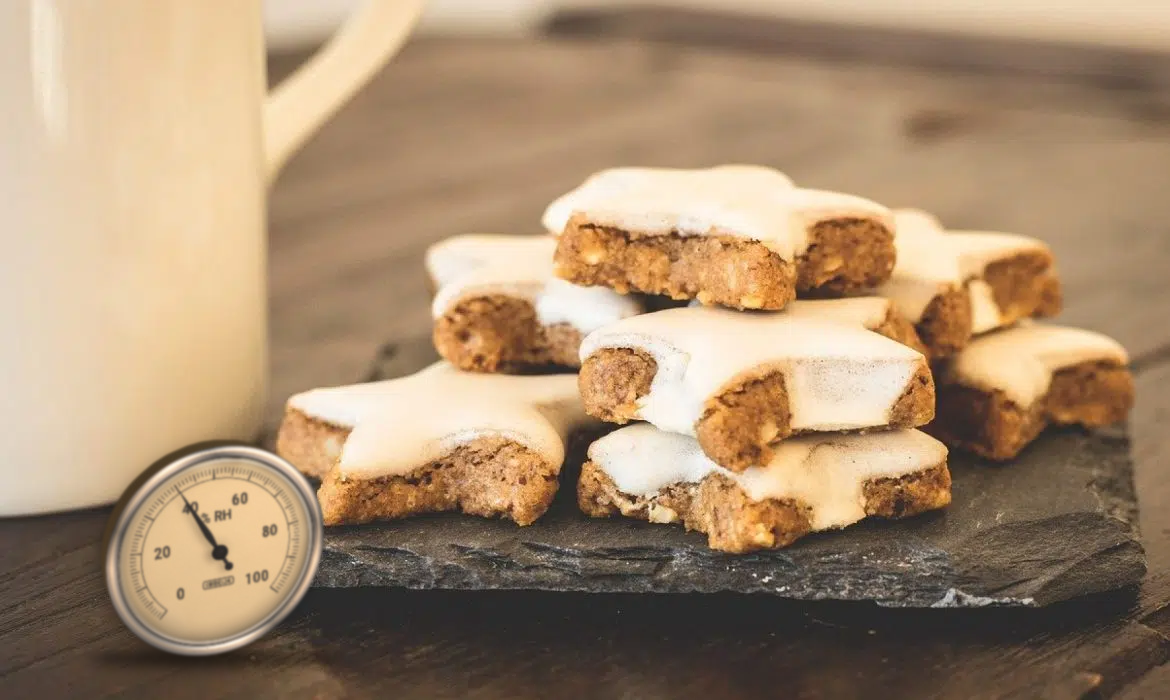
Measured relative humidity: 40 %
